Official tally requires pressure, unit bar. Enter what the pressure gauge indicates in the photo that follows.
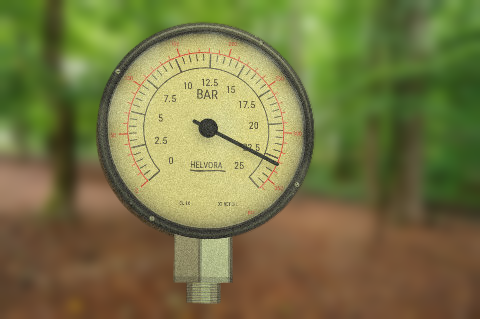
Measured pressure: 23 bar
